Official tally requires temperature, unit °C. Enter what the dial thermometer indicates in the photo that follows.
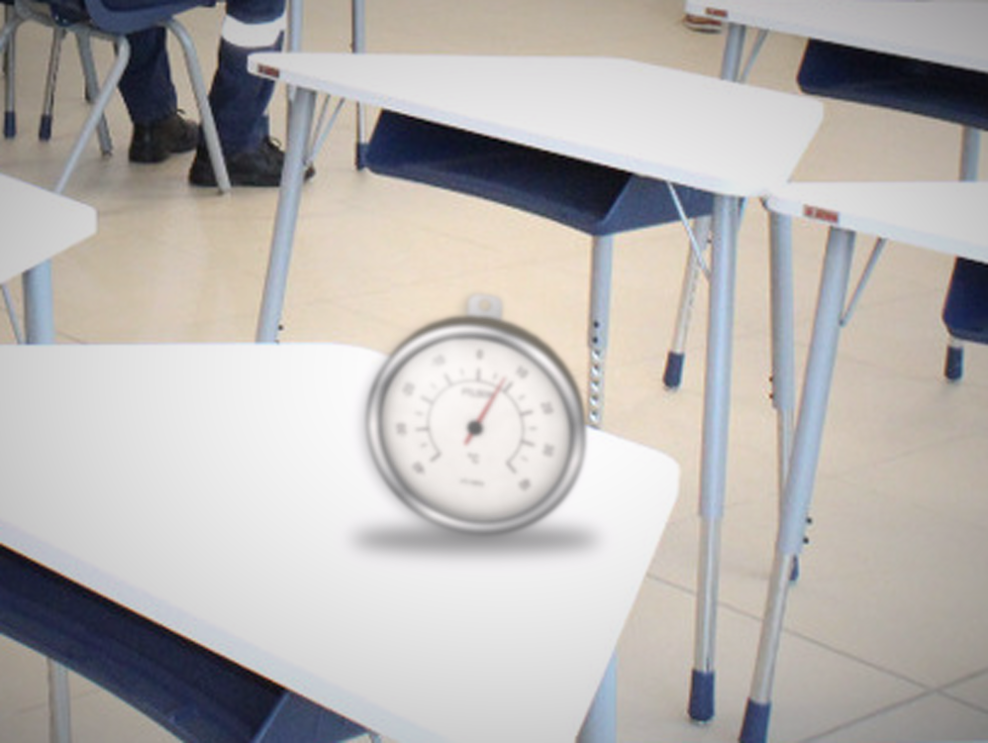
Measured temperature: 7.5 °C
